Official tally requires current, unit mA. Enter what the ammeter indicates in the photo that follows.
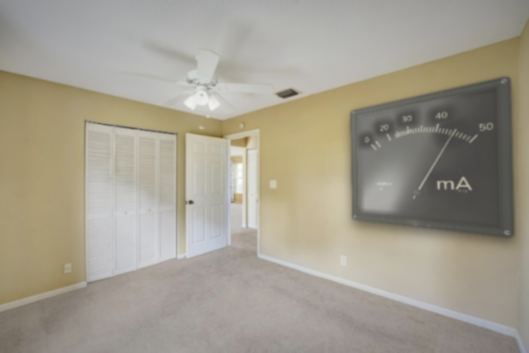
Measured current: 45 mA
